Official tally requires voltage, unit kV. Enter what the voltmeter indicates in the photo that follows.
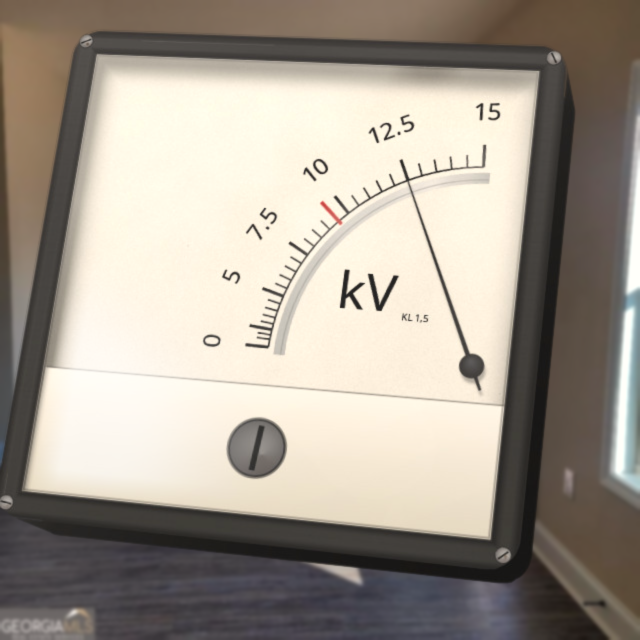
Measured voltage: 12.5 kV
